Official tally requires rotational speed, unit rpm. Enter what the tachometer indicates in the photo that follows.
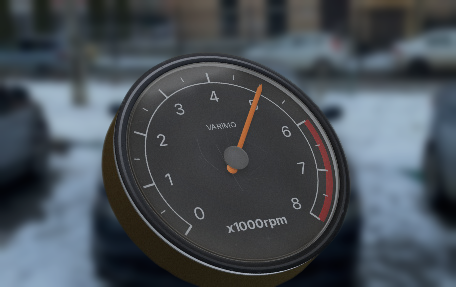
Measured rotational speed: 5000 rpm
